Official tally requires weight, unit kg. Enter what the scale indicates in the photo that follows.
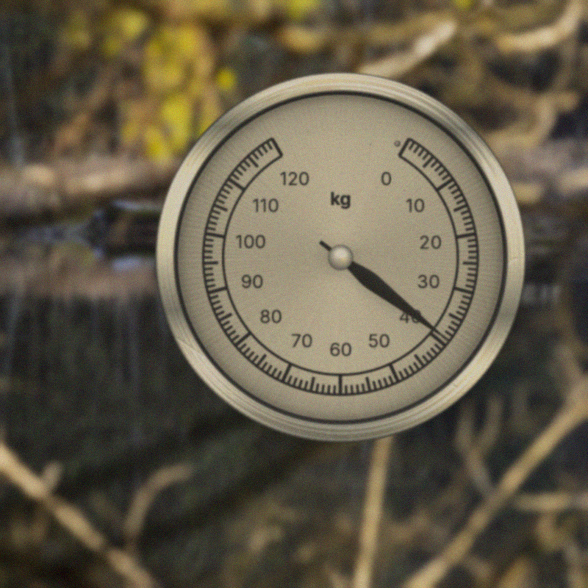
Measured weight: 39 kg
